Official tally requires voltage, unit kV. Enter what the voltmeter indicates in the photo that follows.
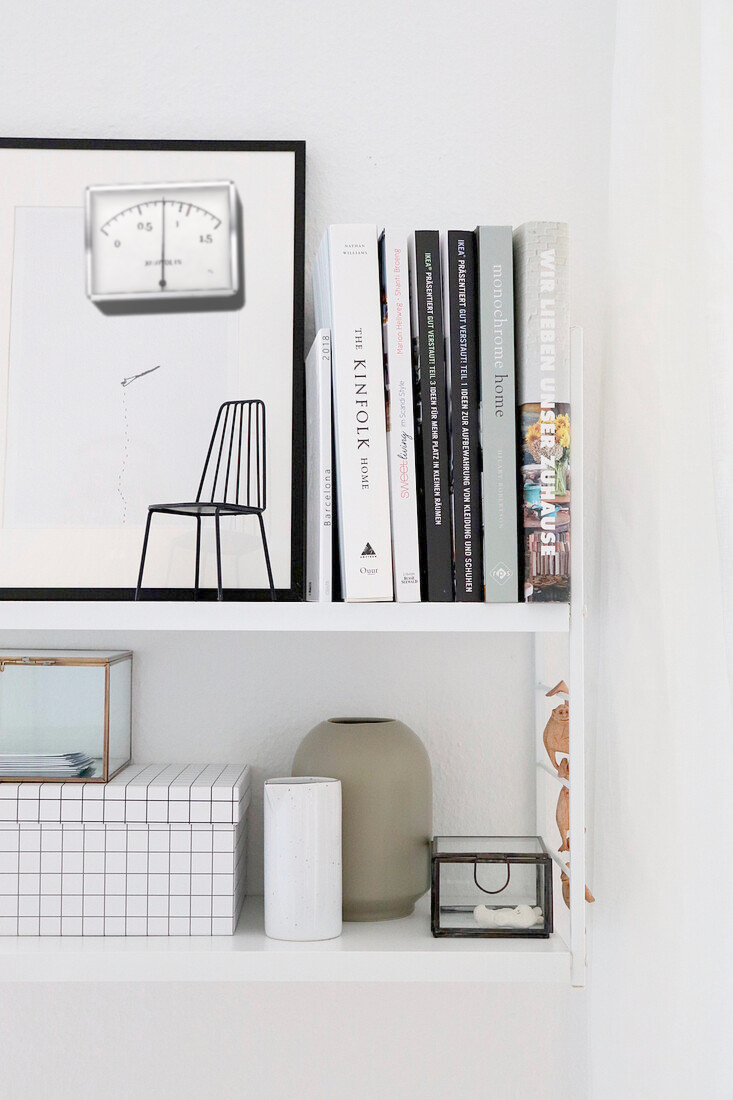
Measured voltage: 0.8 kV
